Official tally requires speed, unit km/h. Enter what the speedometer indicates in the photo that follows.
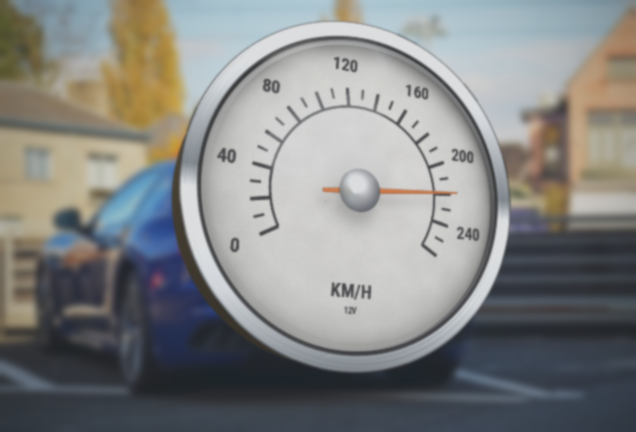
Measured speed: 220 km/h
